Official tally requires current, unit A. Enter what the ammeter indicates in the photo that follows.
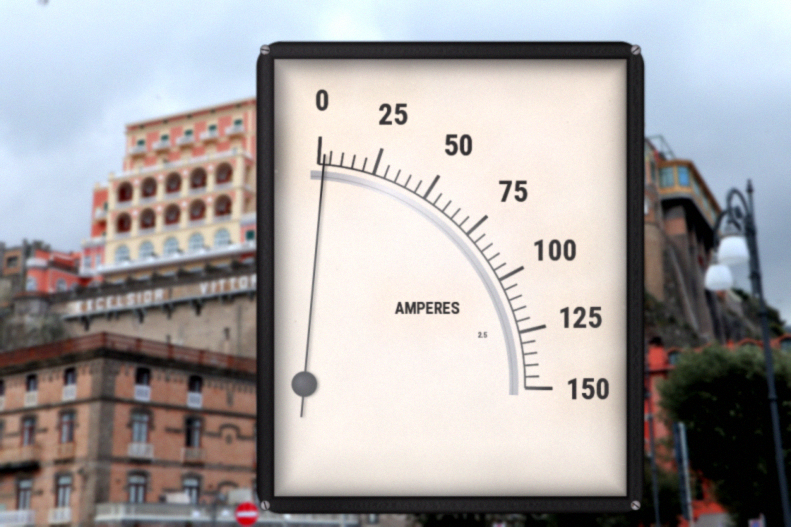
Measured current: 2.5 A
